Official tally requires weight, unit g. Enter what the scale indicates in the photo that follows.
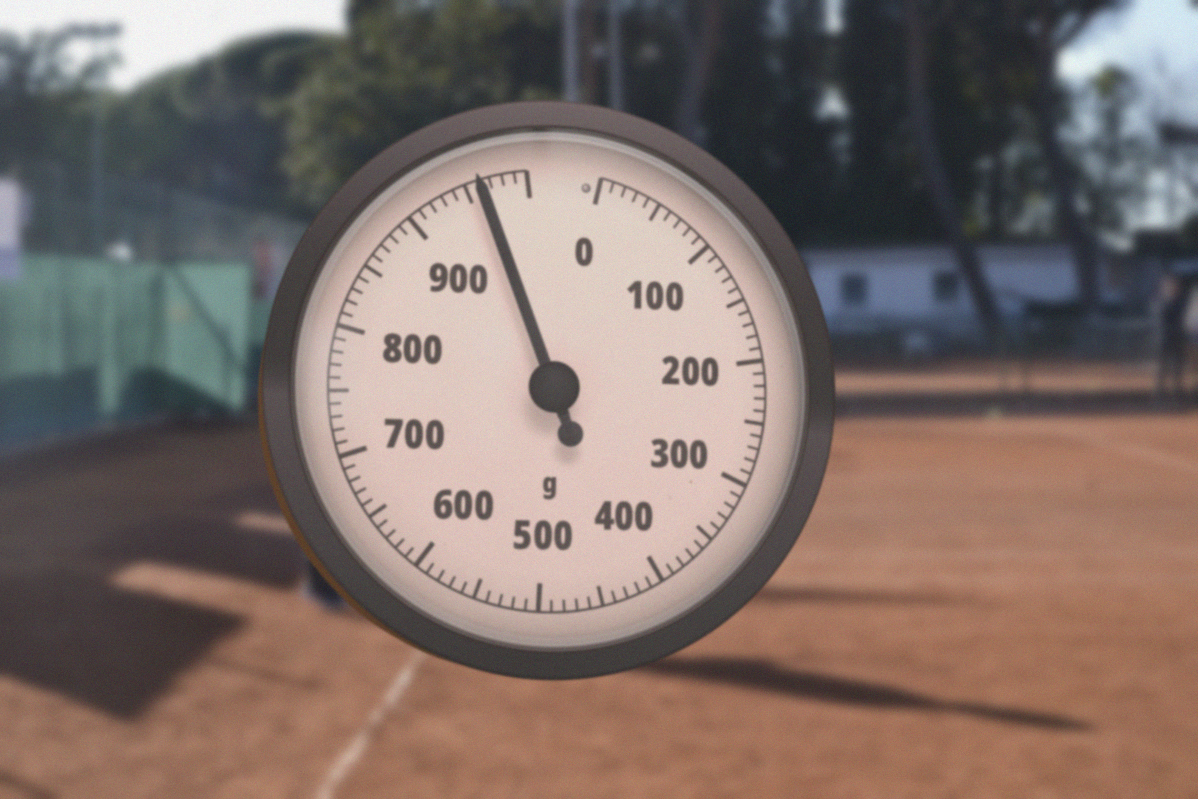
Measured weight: 960 g
